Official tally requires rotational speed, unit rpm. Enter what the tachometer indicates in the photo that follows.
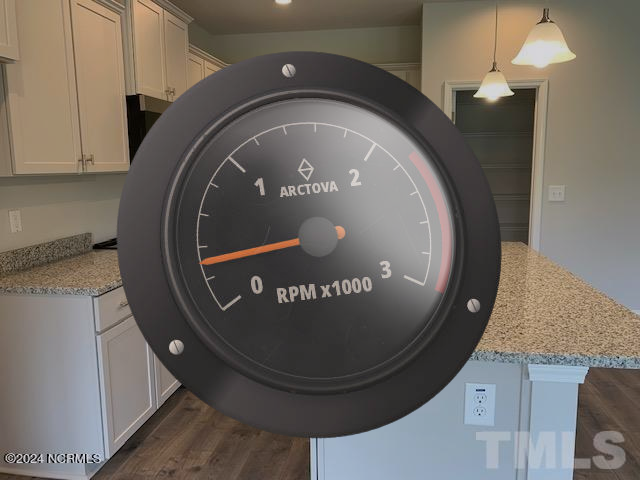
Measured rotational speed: 300 rpm
